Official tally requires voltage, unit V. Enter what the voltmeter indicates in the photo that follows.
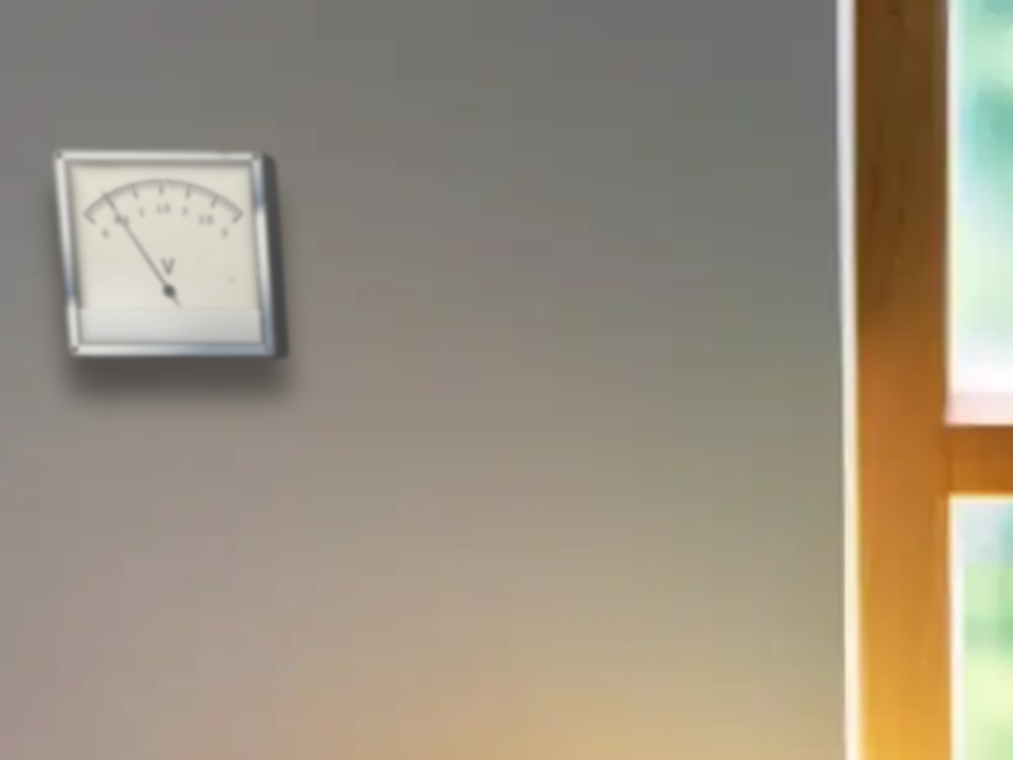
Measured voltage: 0.5 V
